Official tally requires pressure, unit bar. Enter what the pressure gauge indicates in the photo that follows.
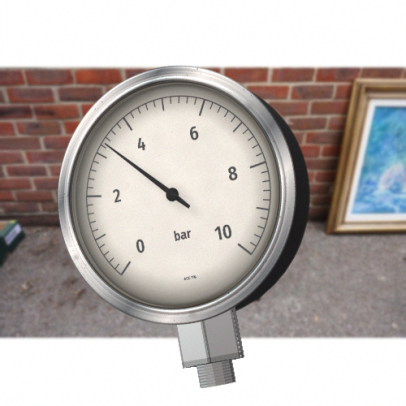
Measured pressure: 3.3 bar
